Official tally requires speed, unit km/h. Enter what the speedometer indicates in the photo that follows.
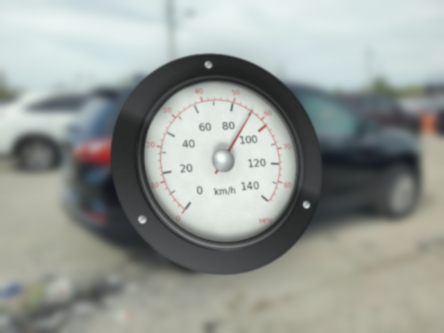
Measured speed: 90 km/h
